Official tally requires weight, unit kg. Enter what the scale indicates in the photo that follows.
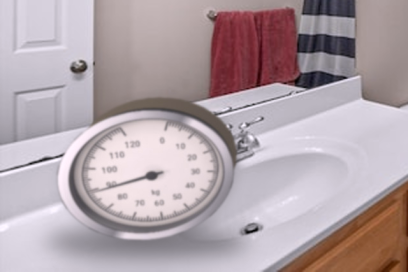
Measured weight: 90 kg
